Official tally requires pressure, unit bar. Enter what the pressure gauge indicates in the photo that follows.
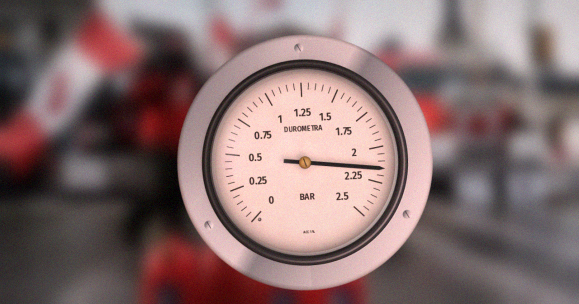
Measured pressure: 2.15 bar
